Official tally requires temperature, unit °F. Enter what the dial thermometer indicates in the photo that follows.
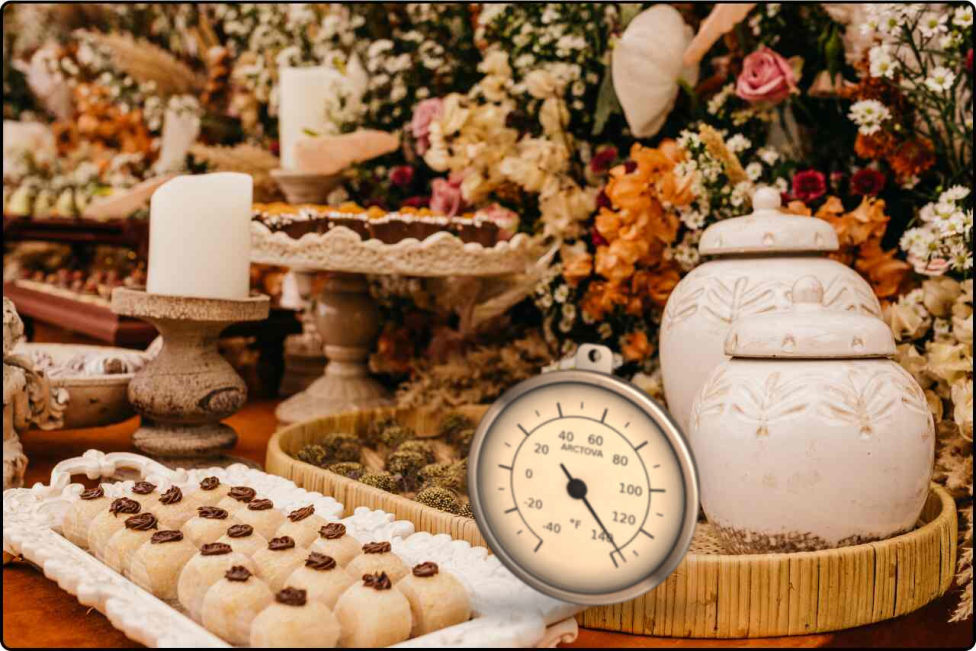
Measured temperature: 135 °F
